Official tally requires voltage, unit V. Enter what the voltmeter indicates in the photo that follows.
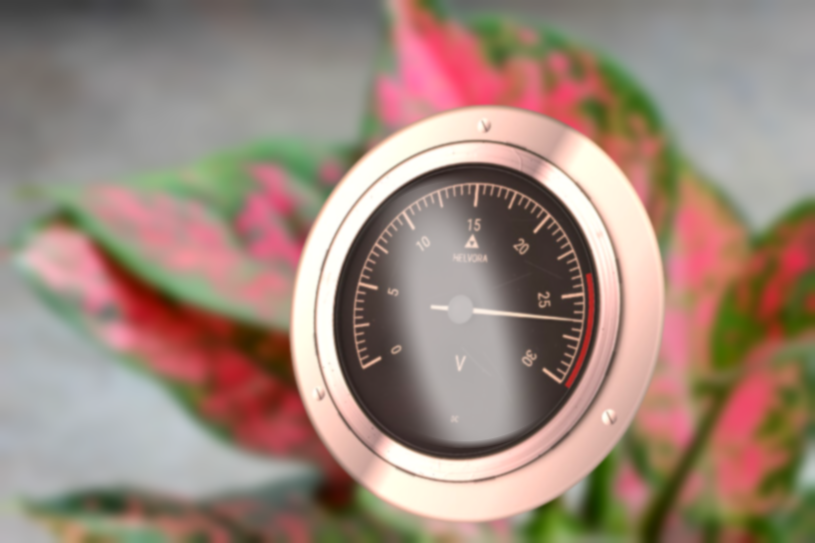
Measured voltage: 26.5 V
